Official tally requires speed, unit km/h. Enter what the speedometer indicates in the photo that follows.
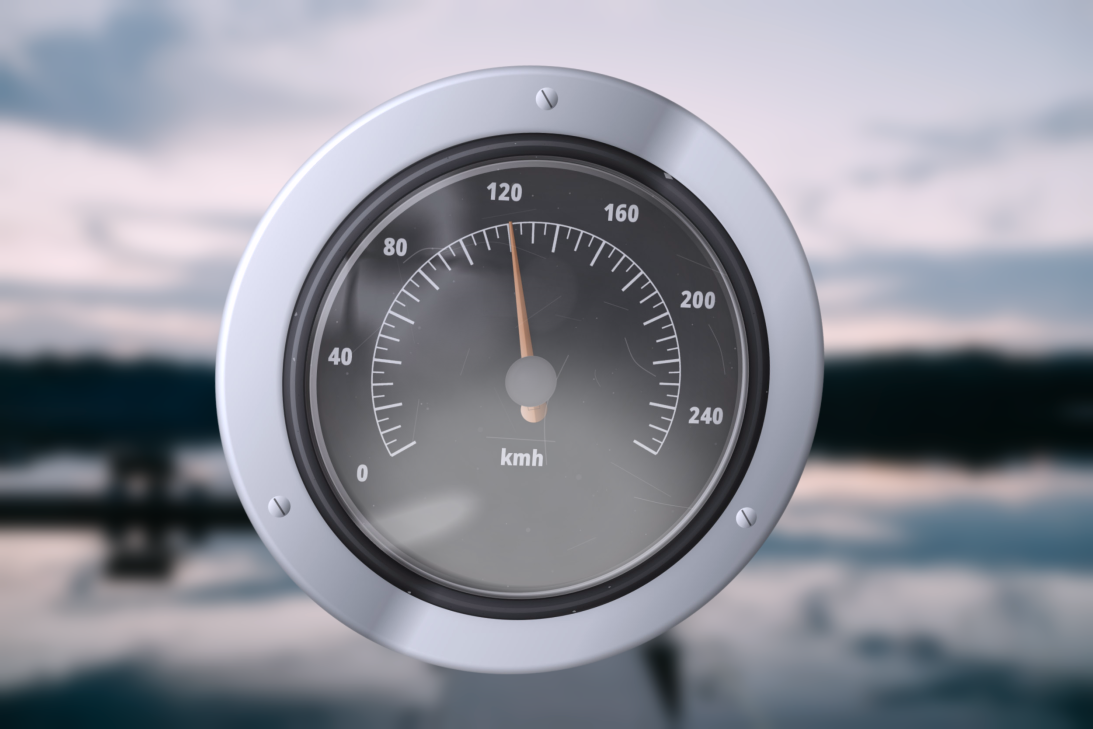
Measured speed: 120 km/h
